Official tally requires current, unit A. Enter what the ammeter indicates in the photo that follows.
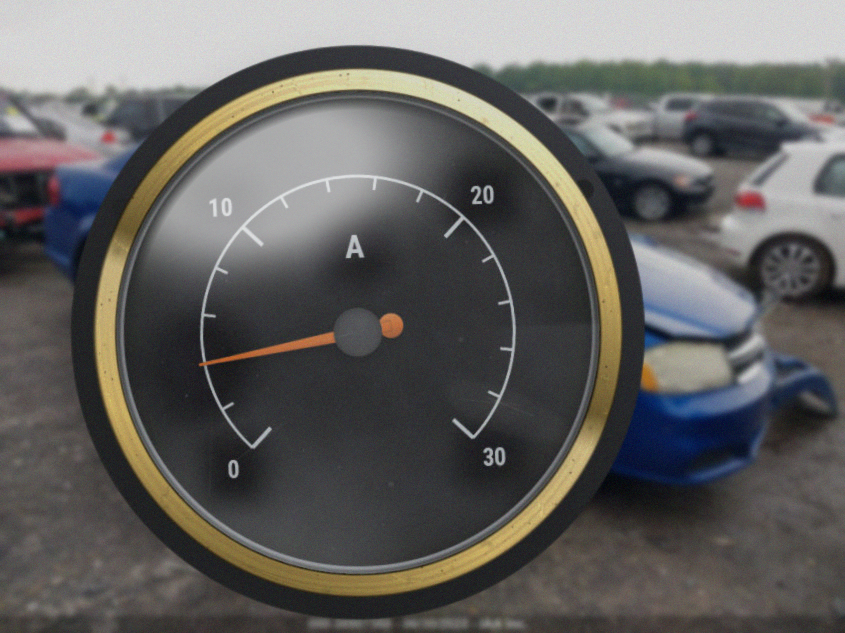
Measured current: 4 A
